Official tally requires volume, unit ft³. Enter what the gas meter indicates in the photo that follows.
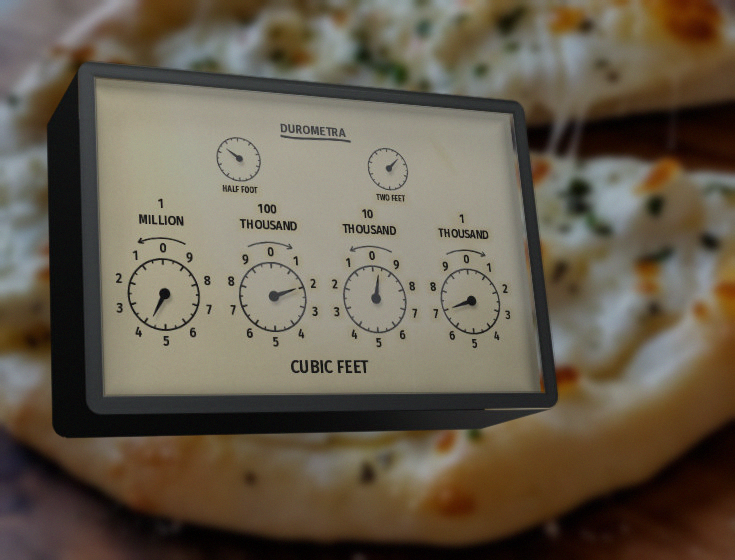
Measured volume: 419700 ft³
